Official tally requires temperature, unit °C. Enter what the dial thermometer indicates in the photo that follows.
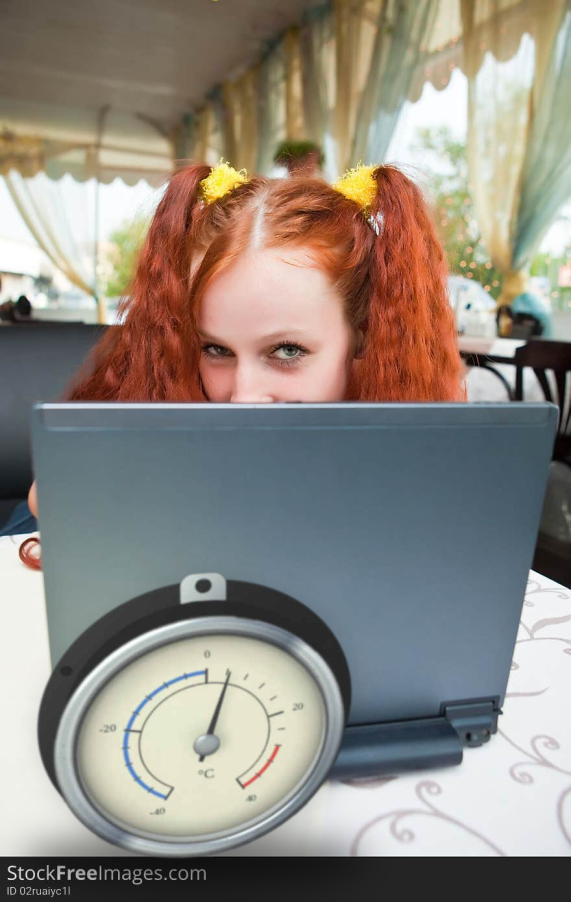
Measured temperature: 4 °C
